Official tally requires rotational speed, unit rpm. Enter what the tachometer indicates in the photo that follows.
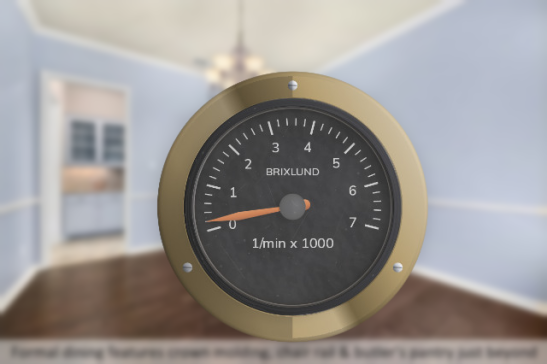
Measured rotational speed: 200 rpm
